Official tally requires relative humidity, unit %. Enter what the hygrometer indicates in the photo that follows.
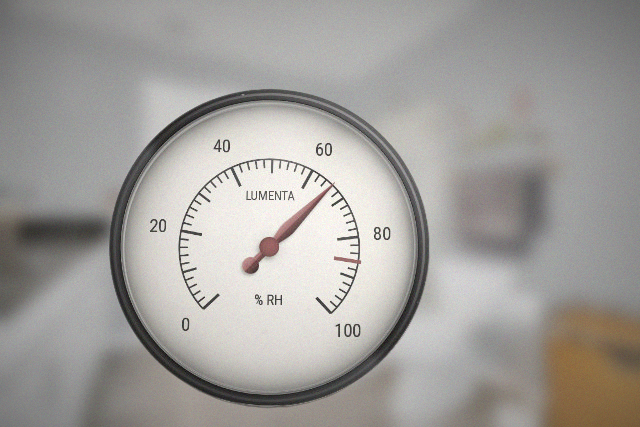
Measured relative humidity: 66 %
